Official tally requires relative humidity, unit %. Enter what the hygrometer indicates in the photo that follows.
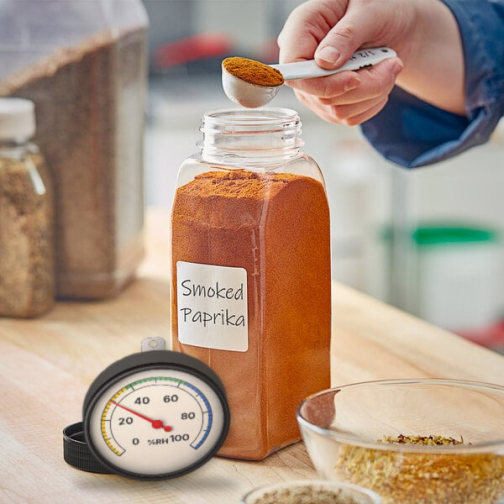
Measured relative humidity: 30 %
